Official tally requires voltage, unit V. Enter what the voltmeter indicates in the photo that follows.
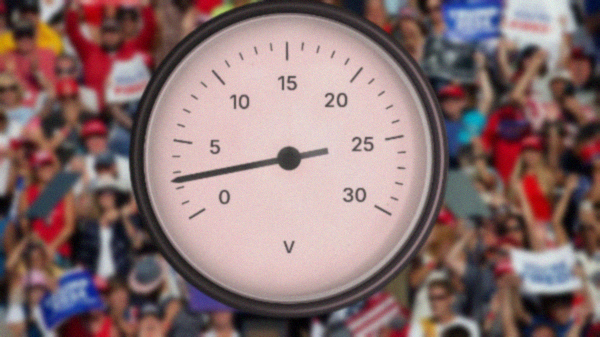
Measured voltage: 2.5 V
